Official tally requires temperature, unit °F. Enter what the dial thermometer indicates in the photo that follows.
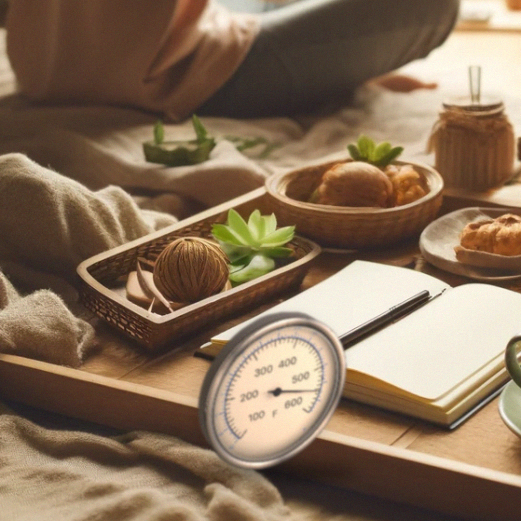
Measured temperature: 550 °F
